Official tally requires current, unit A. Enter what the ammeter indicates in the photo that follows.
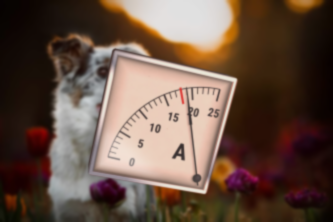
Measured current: 19 A
